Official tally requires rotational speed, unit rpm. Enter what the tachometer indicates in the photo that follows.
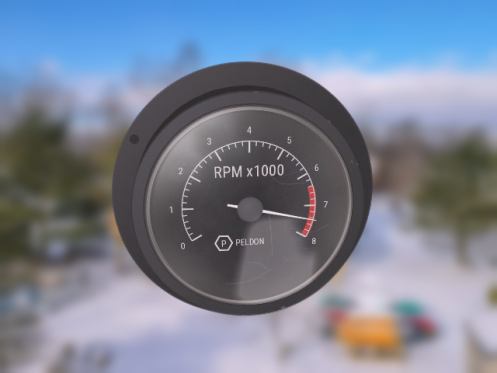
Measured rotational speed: 7400 rpm
